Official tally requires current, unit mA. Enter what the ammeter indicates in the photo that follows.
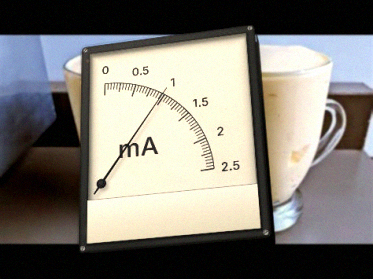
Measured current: 1 mA
